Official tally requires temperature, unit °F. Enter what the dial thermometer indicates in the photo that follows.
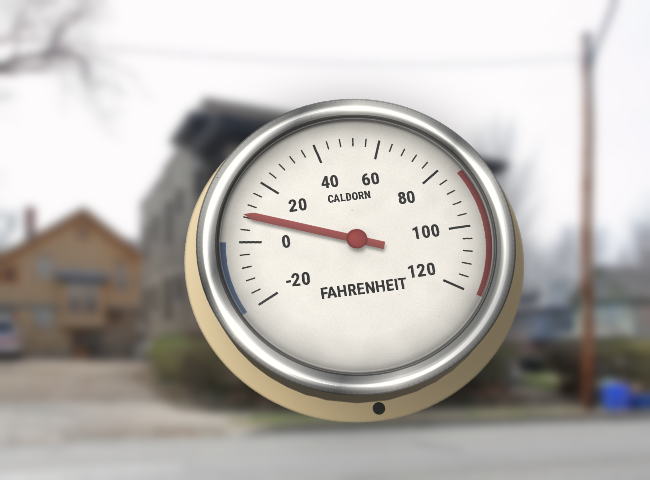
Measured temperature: 8 °F
